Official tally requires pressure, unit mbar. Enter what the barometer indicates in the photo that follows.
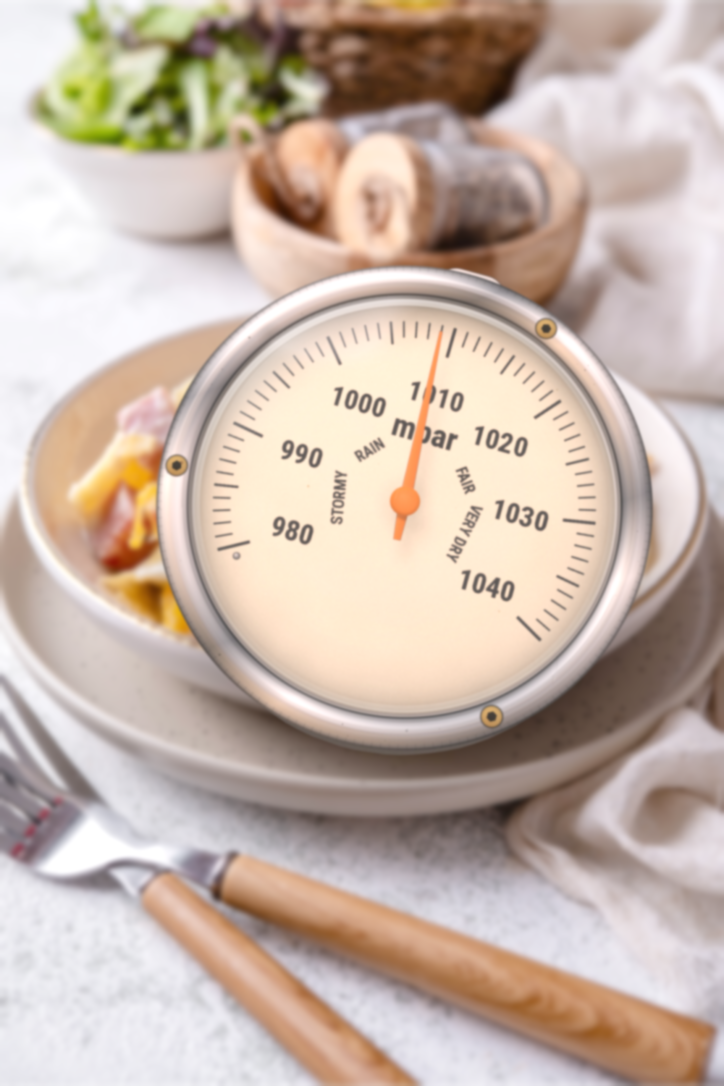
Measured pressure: 1009 mbar
